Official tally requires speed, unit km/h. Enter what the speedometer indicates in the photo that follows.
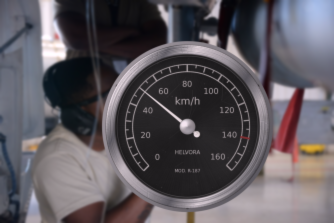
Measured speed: 50 km/h
